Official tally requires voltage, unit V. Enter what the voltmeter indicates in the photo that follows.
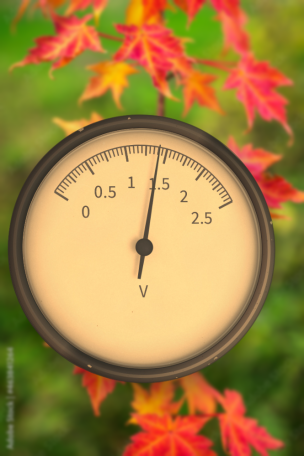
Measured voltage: 1.4 V
